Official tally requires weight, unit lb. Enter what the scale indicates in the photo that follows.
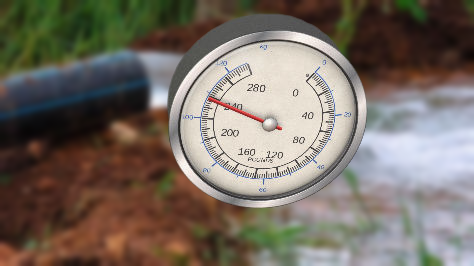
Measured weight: 240 lb
